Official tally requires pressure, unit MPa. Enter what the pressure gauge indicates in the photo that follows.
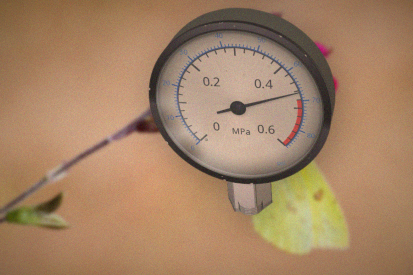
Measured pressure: 0.46 MPa
